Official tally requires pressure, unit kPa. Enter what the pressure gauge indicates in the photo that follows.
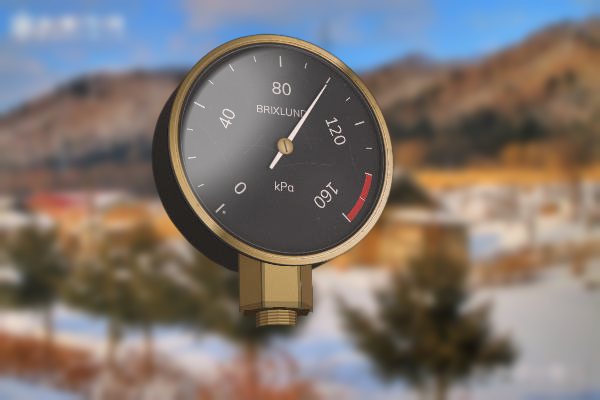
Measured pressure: 100 kPa
